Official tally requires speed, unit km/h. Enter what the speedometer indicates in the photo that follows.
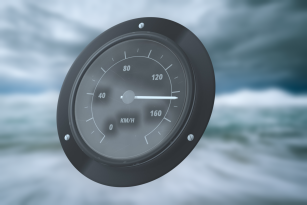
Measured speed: 145 km/h
